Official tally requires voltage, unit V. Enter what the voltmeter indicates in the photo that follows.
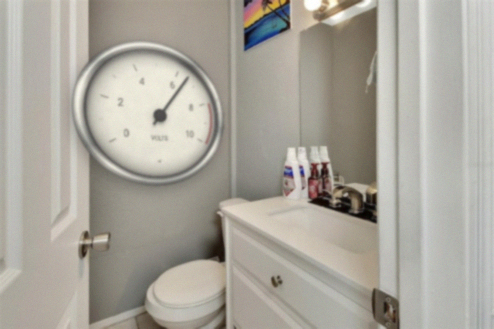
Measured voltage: 6.5 V
